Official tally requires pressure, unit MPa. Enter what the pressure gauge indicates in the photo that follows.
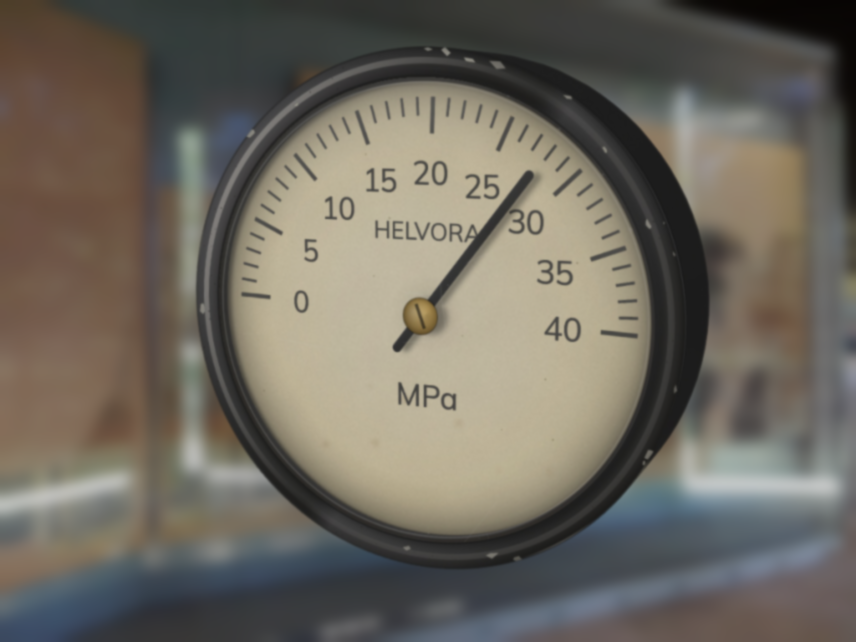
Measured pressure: 28 MPa
